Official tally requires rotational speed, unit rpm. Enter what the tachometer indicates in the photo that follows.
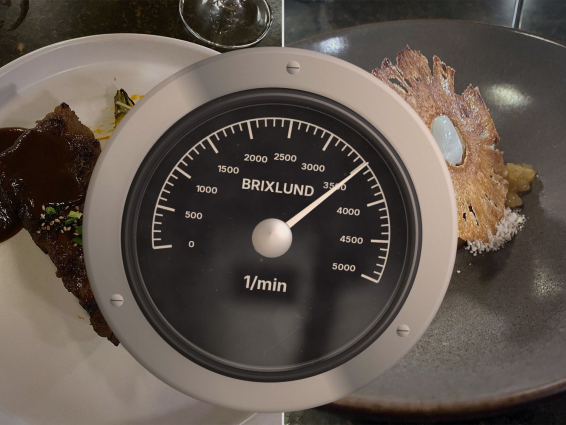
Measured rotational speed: 3500 rpm
